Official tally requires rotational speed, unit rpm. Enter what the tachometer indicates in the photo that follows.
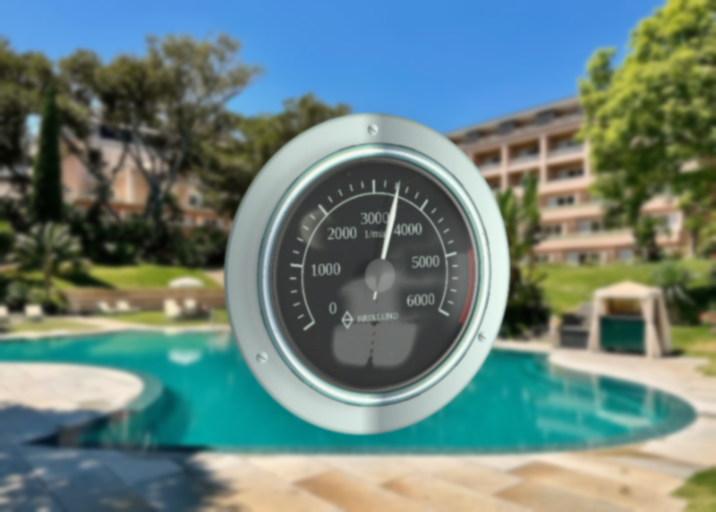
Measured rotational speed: 3400 rpm
